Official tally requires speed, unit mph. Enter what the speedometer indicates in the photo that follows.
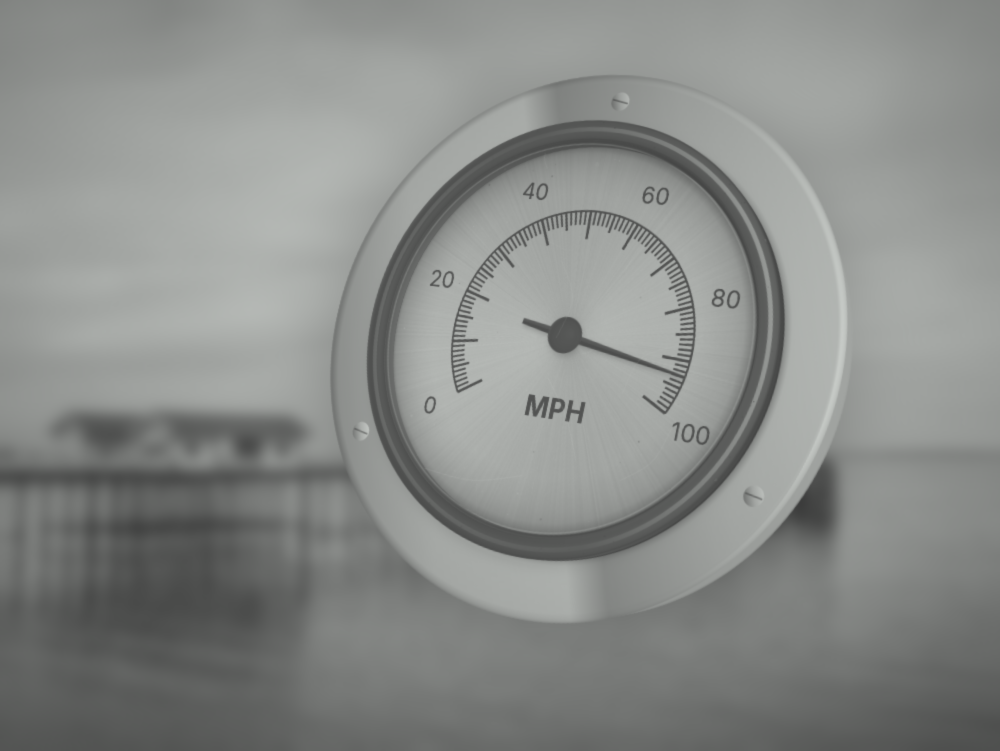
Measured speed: 93 mph
